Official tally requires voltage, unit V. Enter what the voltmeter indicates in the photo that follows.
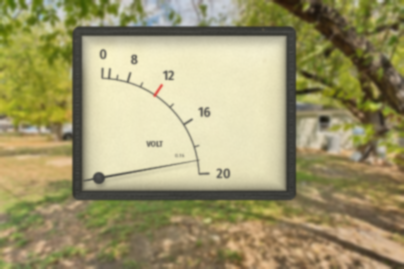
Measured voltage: 19 V
